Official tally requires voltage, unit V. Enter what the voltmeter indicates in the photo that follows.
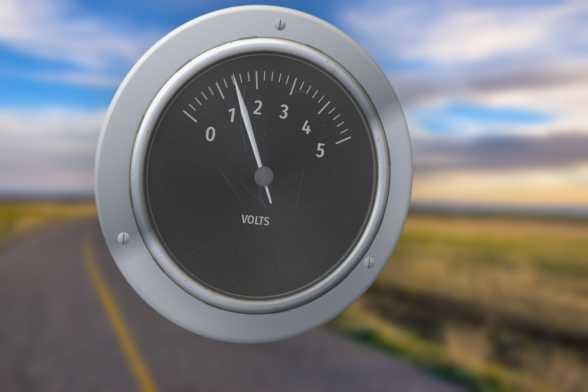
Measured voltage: 1.4 V
